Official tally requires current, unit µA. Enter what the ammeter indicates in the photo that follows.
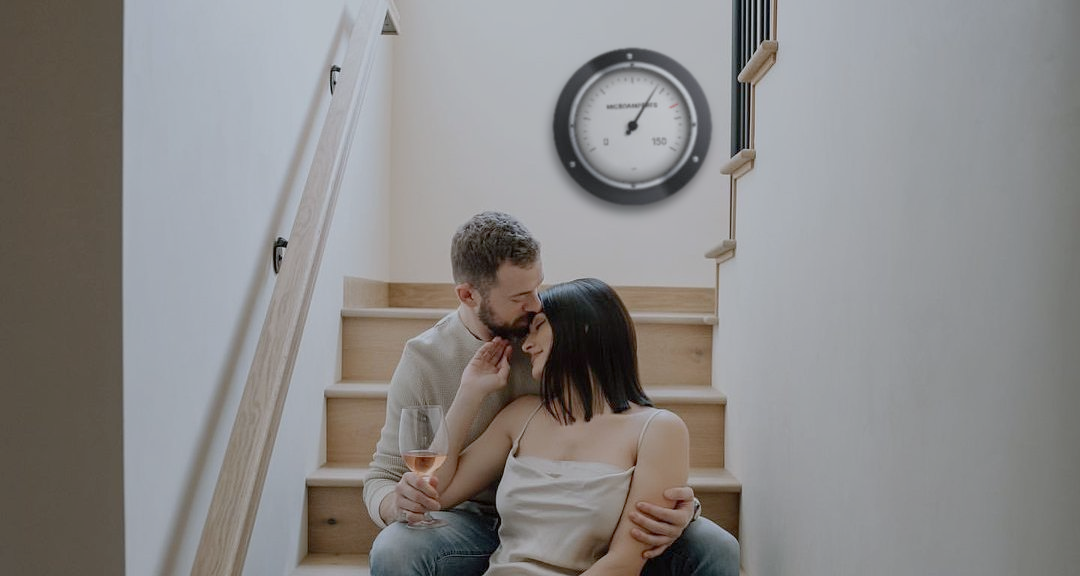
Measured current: 95 µA
